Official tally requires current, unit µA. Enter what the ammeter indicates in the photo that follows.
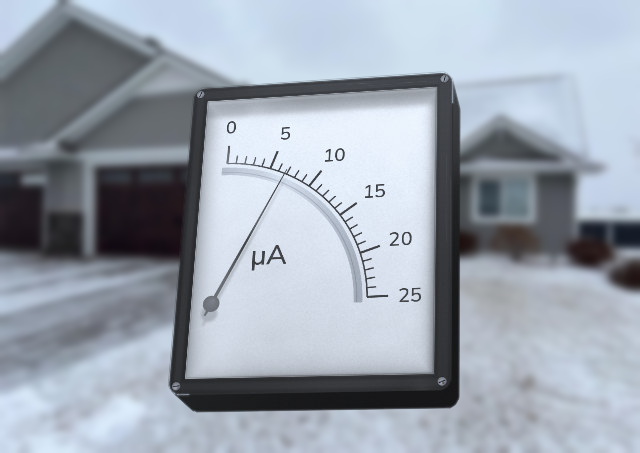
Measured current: 7 µA
